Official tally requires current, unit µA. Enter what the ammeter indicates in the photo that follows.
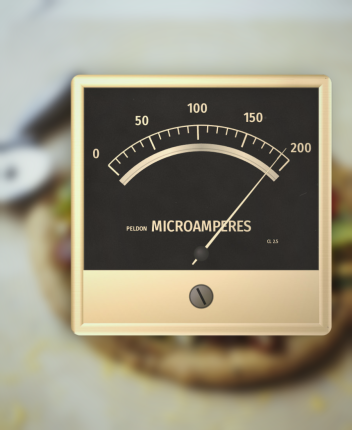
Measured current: 190 µA
